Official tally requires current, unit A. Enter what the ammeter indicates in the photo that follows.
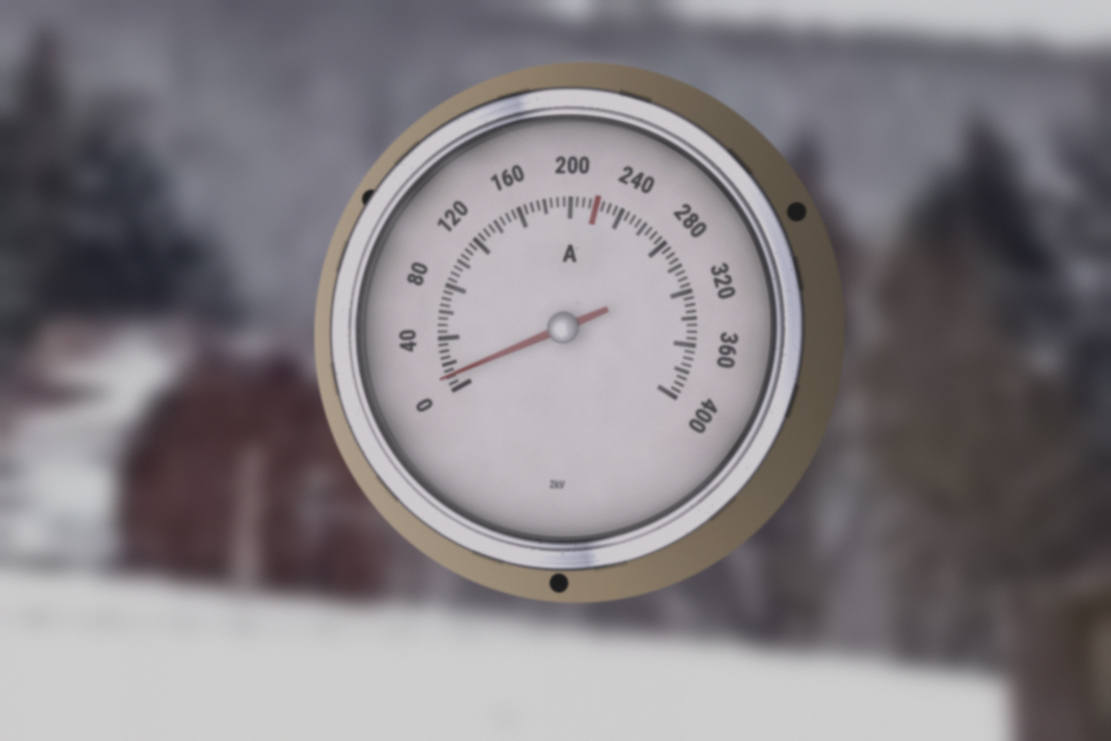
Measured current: 10 A
